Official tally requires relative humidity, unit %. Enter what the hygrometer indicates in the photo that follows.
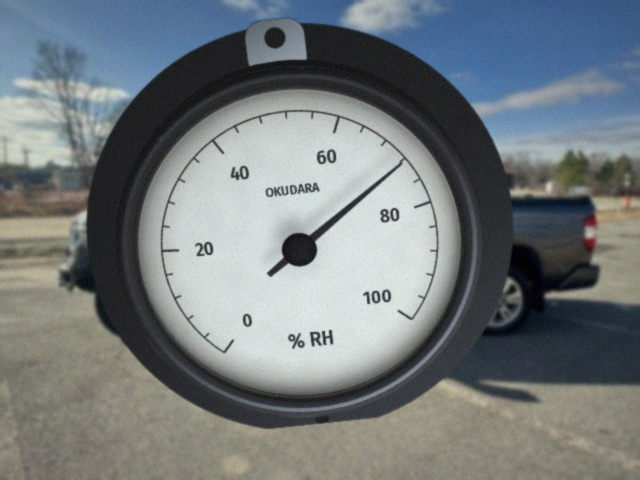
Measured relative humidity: 72 %
